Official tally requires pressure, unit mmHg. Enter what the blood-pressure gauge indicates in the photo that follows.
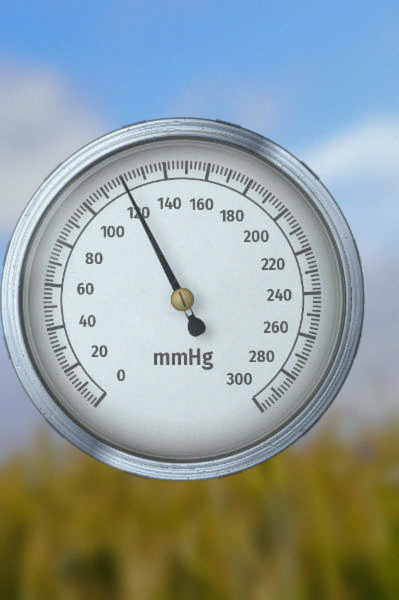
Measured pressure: 120 mmHg
